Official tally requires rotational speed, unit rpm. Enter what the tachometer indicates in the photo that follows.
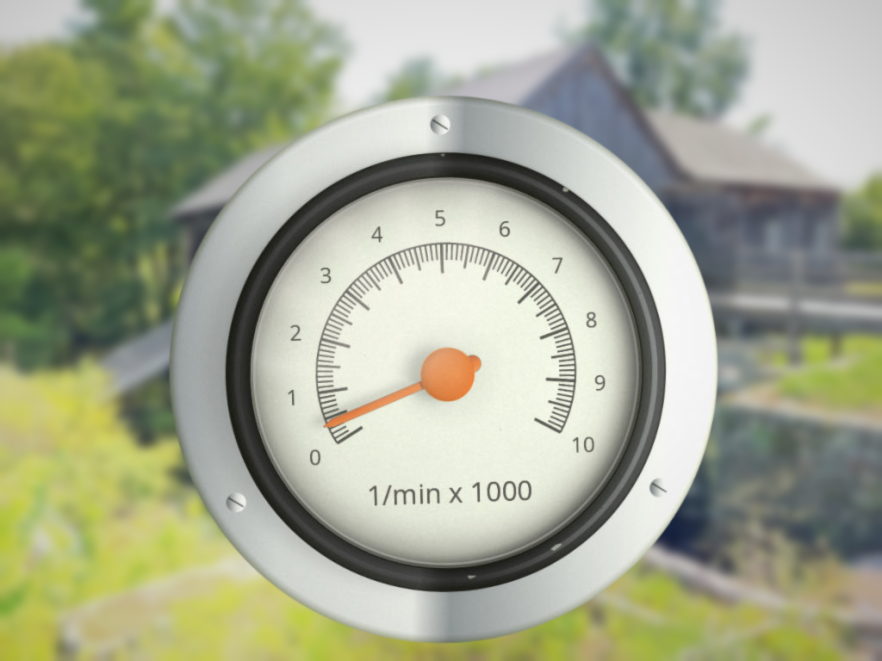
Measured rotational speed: 400 rpm
